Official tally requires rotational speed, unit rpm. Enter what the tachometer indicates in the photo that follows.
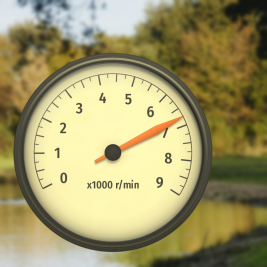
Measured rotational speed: 6750 rpm
